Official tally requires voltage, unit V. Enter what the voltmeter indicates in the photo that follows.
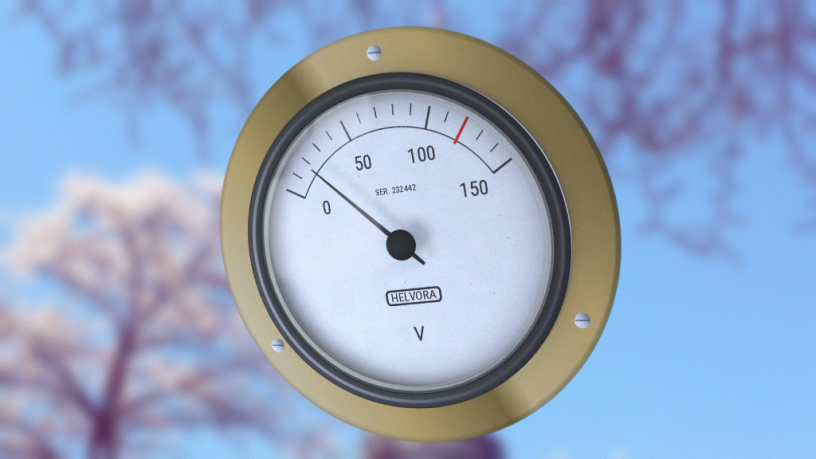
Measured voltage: 20 V
